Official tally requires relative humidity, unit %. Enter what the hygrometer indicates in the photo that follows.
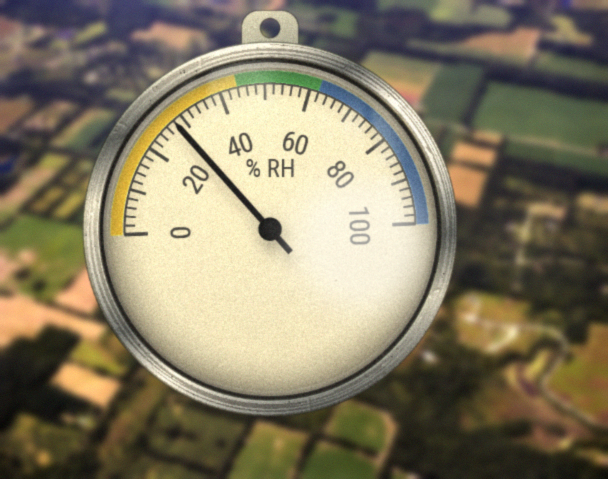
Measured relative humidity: 28 %
